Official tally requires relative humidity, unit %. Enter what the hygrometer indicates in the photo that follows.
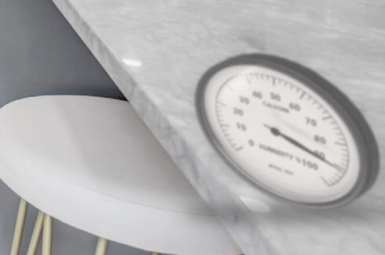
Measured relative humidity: 90 %
